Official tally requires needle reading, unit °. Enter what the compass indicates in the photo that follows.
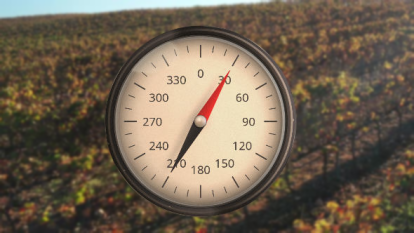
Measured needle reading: 30 °
